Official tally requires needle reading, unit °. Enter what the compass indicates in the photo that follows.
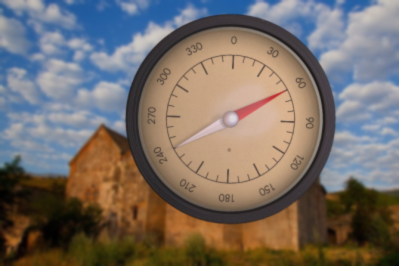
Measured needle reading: 60 °
